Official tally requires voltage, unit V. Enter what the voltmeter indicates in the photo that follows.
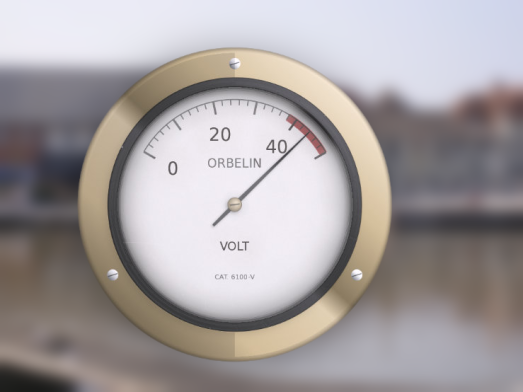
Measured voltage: 44 V
